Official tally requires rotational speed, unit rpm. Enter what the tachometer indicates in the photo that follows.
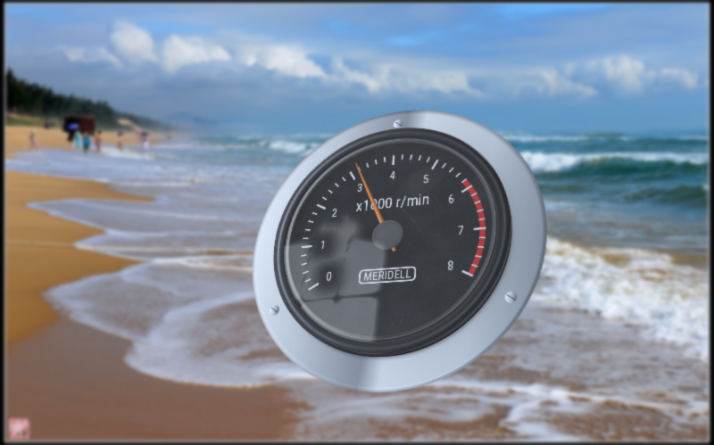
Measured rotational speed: 3200 rpm
